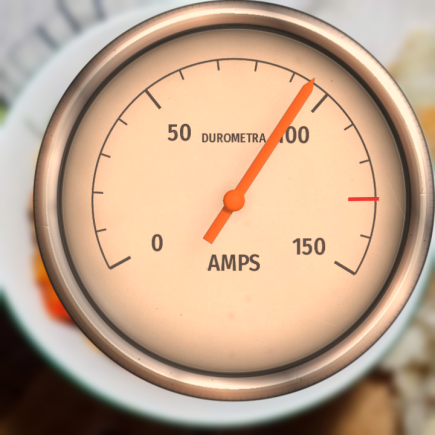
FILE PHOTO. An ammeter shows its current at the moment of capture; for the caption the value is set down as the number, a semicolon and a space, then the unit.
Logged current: 95; A
